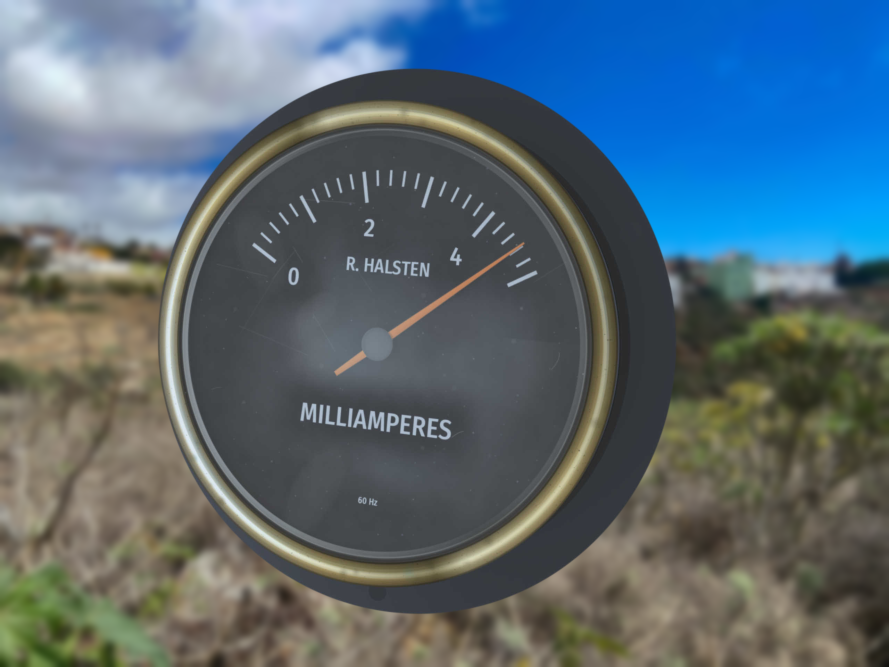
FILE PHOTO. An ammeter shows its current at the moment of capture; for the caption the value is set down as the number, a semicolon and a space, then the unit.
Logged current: 4.6; mA
